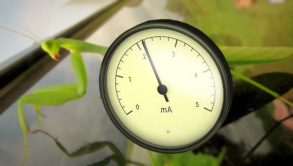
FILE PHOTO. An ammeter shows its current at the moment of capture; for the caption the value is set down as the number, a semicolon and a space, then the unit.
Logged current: 2.2; mA
